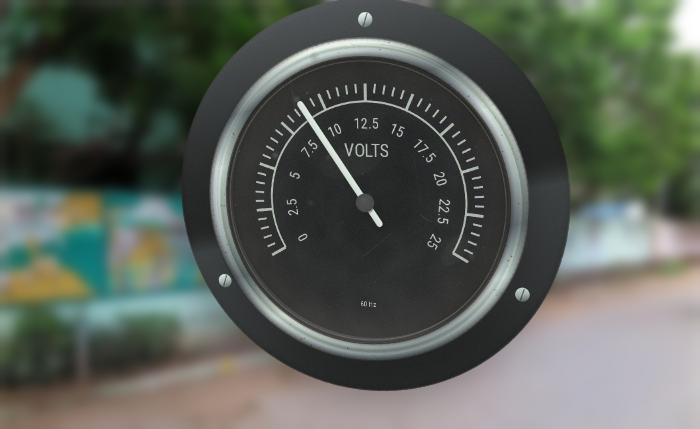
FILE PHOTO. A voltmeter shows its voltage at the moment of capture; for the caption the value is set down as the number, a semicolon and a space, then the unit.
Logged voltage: 9; V
